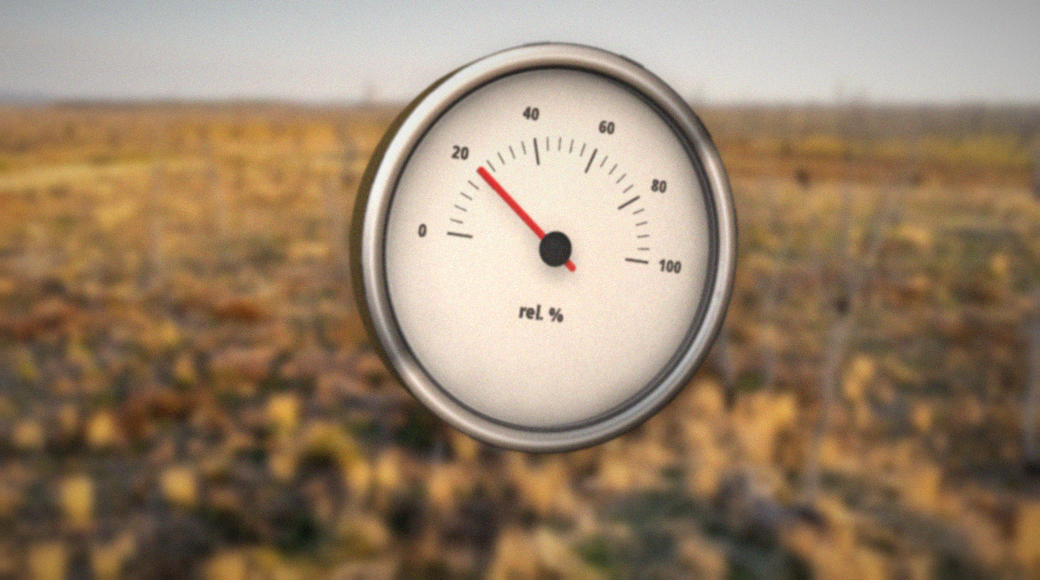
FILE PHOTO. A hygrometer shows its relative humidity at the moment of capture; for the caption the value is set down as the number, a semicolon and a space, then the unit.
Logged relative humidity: 20; %
